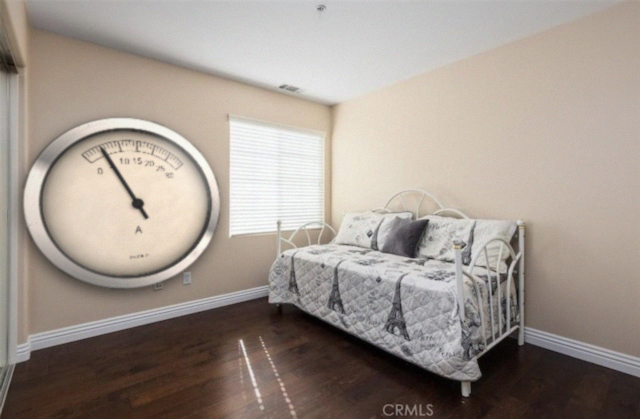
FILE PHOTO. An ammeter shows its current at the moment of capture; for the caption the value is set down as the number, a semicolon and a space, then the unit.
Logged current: 5; A
